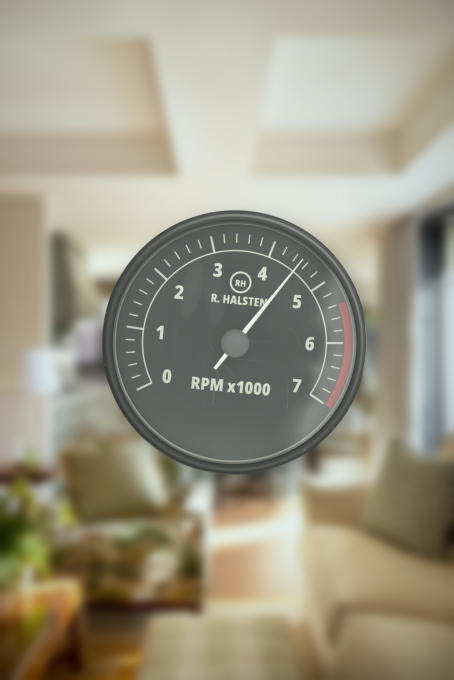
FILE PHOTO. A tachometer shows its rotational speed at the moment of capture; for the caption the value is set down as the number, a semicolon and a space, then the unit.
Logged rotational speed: 4500; rpm
